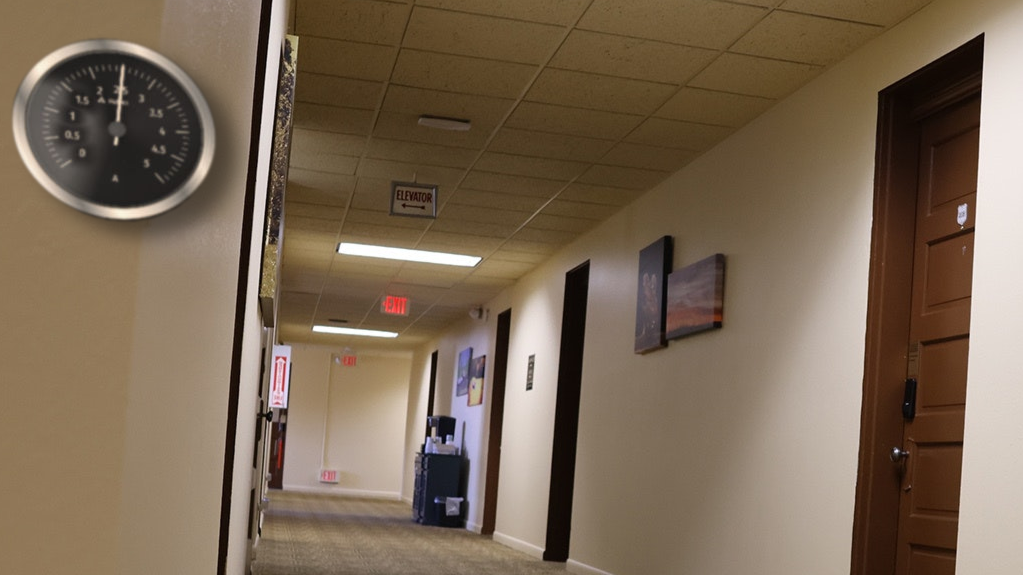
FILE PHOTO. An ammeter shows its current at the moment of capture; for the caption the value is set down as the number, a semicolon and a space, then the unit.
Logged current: 2.5; A
